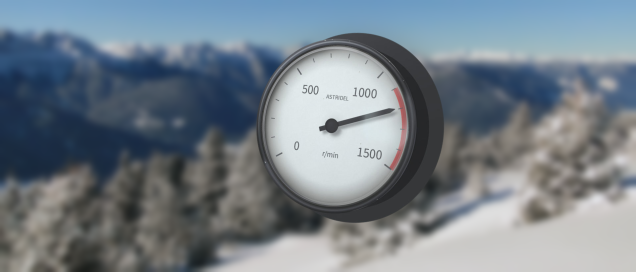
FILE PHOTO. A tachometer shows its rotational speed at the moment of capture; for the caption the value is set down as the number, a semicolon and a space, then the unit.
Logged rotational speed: 1200; rpm
